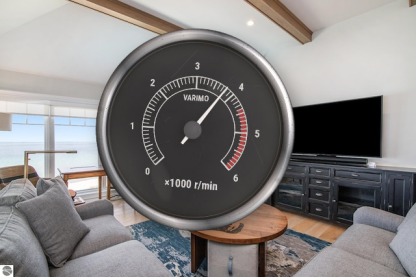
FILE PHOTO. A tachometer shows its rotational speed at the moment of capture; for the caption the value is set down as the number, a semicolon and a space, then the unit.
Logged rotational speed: 3800; rpm
